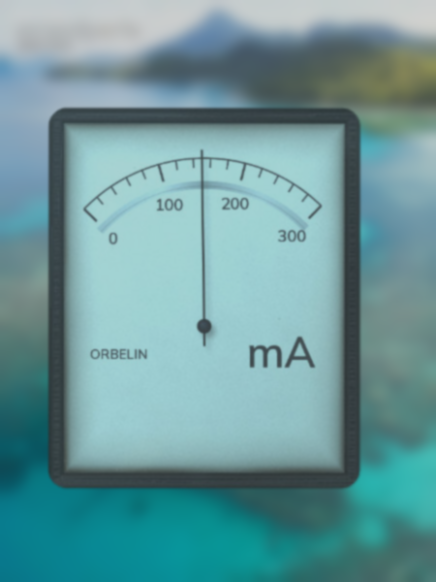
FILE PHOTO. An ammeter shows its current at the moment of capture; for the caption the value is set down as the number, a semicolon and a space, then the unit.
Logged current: 150; mA
